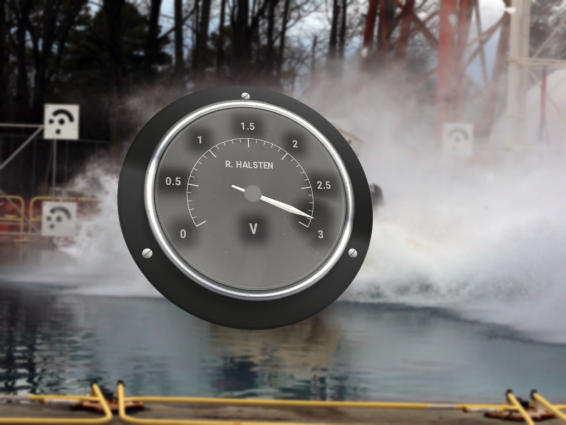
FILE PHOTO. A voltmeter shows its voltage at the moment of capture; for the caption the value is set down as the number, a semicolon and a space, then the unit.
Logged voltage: 2.9; V
